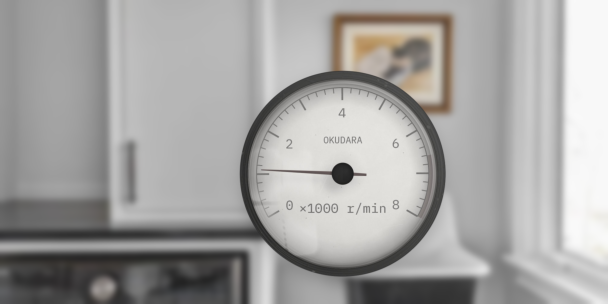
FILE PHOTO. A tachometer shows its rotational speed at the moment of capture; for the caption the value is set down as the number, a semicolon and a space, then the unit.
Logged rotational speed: 1100; rpm
